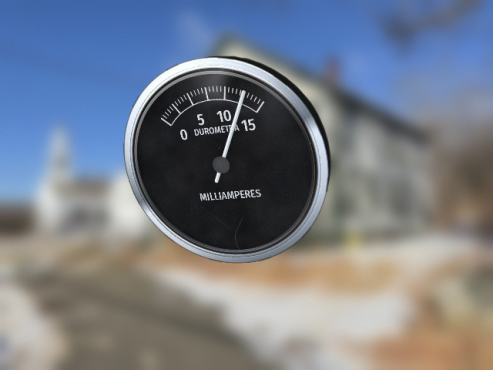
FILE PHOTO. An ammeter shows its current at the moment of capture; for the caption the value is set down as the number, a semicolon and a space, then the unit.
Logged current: 12.5; mA
